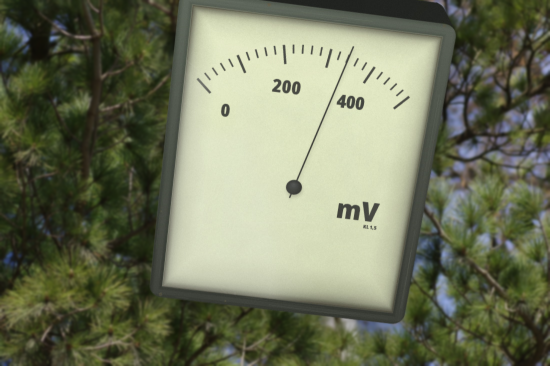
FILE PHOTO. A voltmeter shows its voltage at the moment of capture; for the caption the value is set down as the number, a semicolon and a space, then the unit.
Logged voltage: 340; mV
